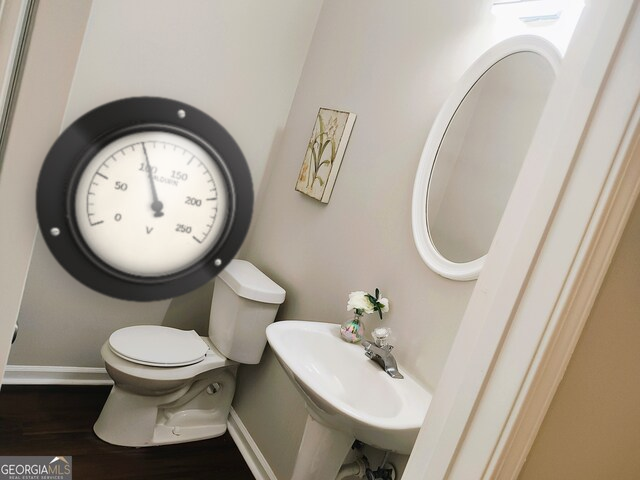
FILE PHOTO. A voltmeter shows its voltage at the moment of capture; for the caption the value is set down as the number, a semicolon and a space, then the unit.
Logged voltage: 100; V
